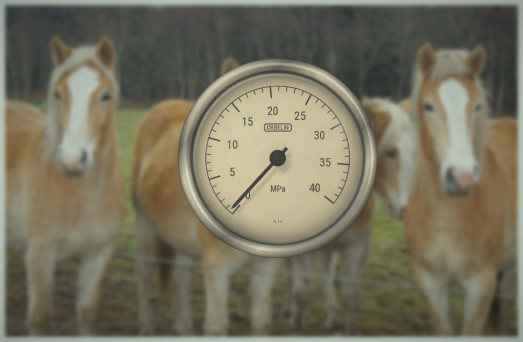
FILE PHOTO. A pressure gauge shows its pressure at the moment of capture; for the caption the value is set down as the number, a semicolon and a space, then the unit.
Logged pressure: 0.5; MPa
